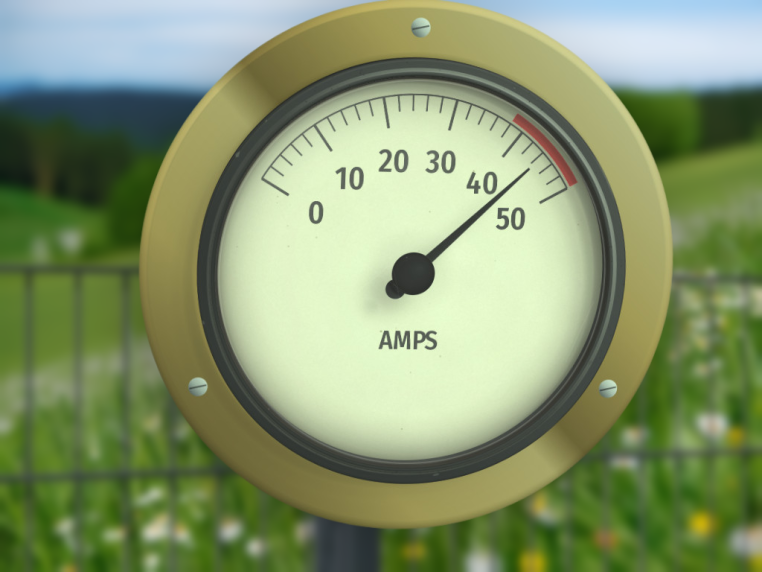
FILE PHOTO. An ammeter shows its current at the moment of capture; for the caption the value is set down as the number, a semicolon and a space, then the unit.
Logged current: 44; A
